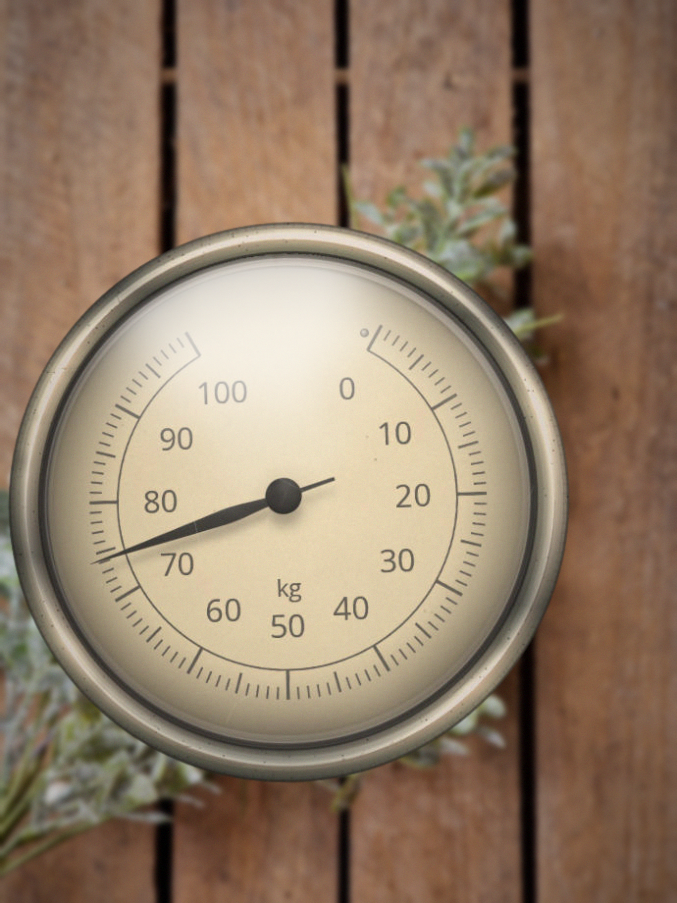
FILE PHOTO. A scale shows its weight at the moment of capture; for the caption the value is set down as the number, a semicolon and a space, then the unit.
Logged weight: 74; kg
